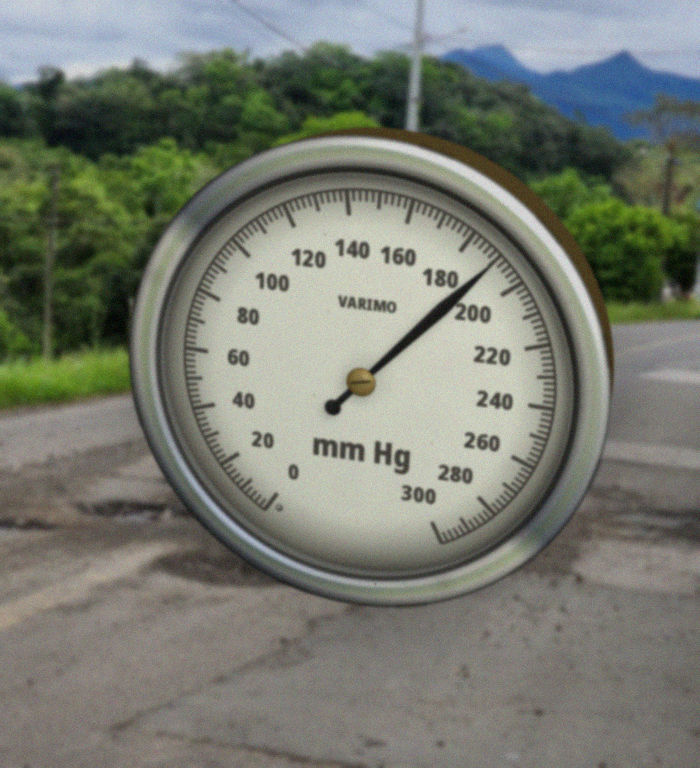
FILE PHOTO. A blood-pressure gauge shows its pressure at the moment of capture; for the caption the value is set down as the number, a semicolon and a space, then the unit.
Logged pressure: 190; mmHg
